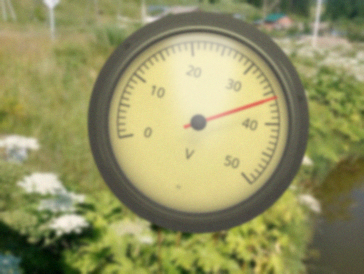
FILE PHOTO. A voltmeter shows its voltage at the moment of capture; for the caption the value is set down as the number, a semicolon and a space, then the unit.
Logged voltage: 36; V
